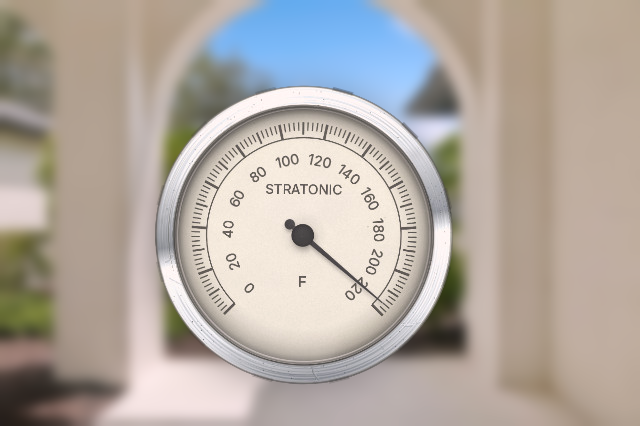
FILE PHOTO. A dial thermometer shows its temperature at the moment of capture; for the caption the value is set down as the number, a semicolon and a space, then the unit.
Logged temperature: 216; °F
